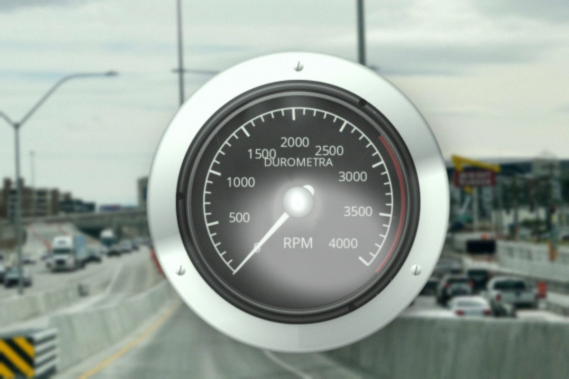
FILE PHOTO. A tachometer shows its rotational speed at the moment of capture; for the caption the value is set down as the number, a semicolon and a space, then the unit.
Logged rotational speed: 0; rpm
